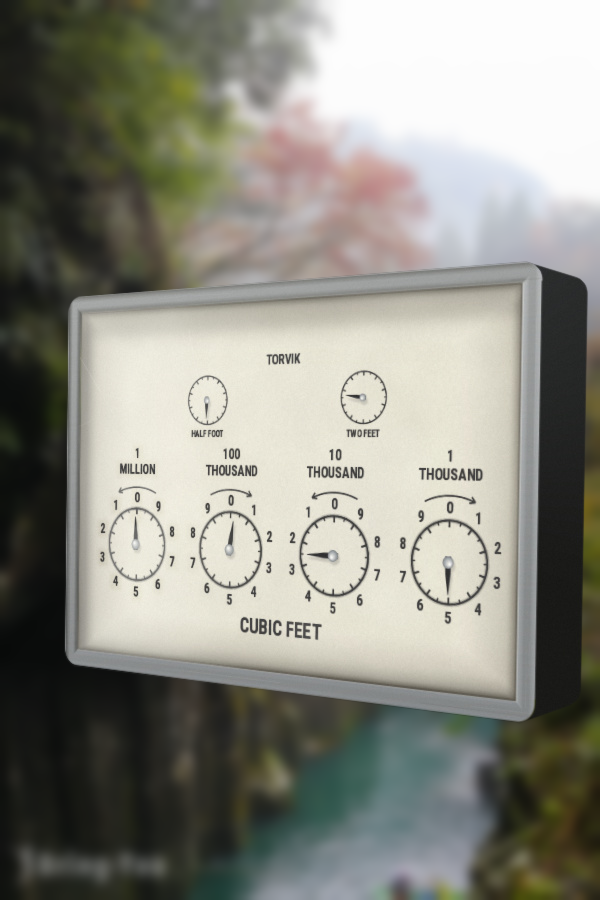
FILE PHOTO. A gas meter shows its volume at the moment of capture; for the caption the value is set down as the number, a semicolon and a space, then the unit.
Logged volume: 2500; ft³
